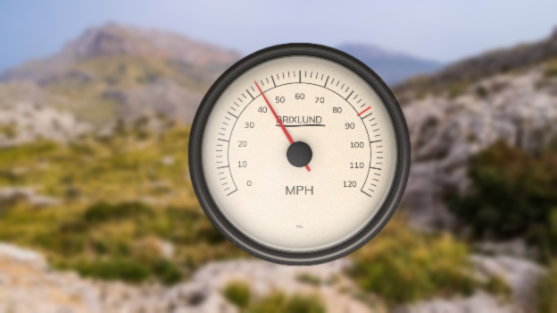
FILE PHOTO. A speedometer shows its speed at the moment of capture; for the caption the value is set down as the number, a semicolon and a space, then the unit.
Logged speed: 44; mph
